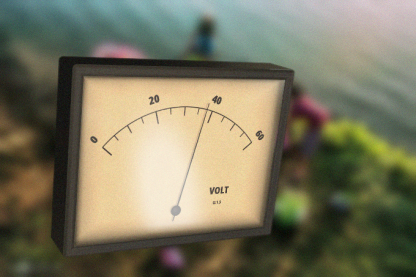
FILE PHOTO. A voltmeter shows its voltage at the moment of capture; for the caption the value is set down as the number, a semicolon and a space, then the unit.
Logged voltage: 37.5; V
